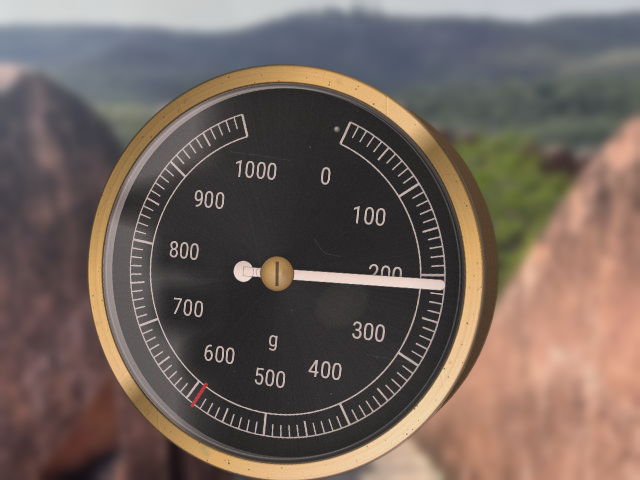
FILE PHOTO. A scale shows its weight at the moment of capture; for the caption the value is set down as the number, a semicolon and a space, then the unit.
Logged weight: 210; g
